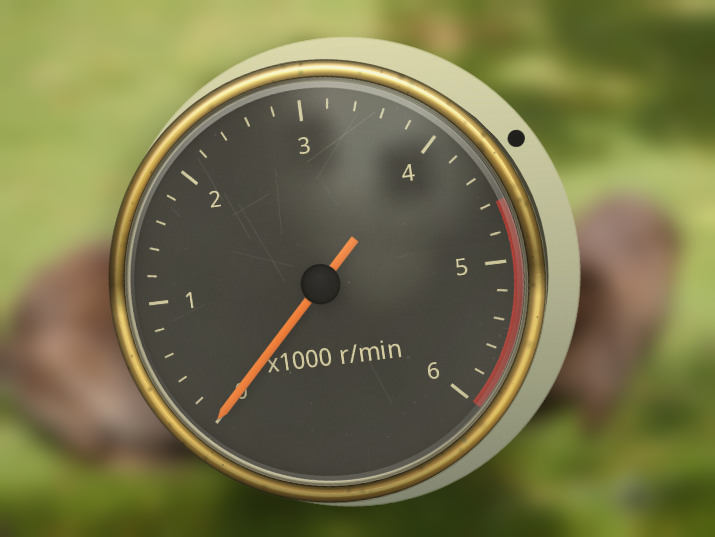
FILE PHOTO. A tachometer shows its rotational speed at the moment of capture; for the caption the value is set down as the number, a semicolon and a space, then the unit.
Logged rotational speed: 0; rpm
